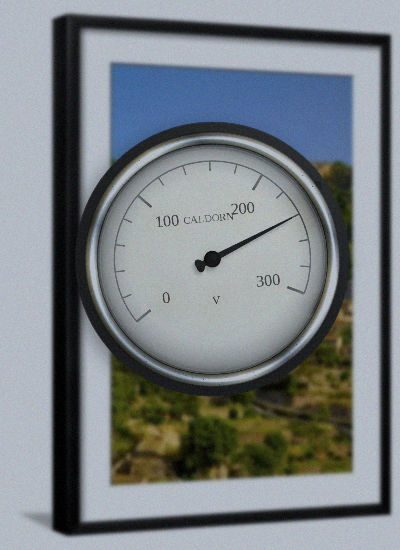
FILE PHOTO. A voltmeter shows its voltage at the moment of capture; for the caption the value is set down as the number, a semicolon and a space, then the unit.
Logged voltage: 240; V
